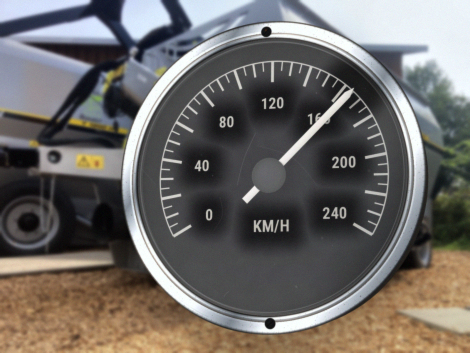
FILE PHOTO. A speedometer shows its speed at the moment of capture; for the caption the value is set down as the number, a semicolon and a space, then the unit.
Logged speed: 165; km/h
